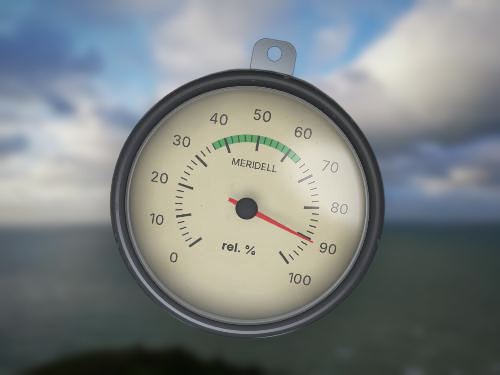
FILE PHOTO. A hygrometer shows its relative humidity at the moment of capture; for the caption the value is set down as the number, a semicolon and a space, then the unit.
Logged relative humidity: 90; %
